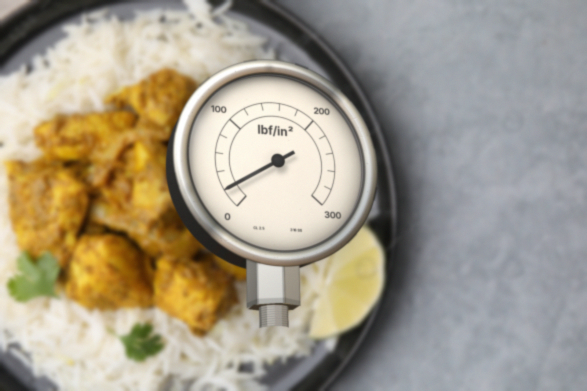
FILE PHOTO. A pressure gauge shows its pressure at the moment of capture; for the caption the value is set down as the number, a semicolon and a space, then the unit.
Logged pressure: 20; psi
